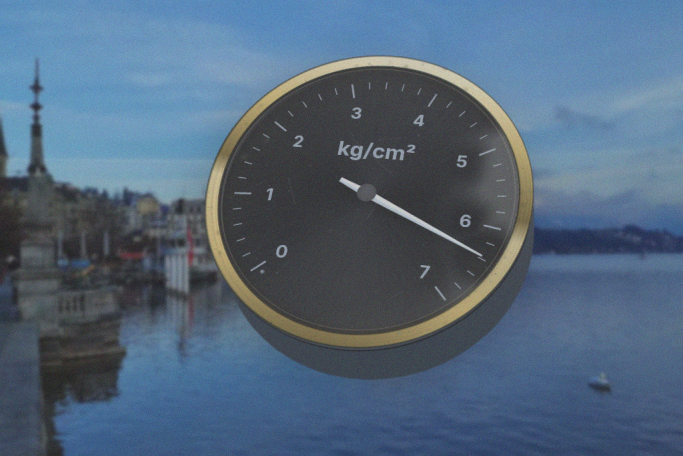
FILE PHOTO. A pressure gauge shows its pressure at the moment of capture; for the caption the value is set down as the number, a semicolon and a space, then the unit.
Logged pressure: 6.4; kg/cm²
